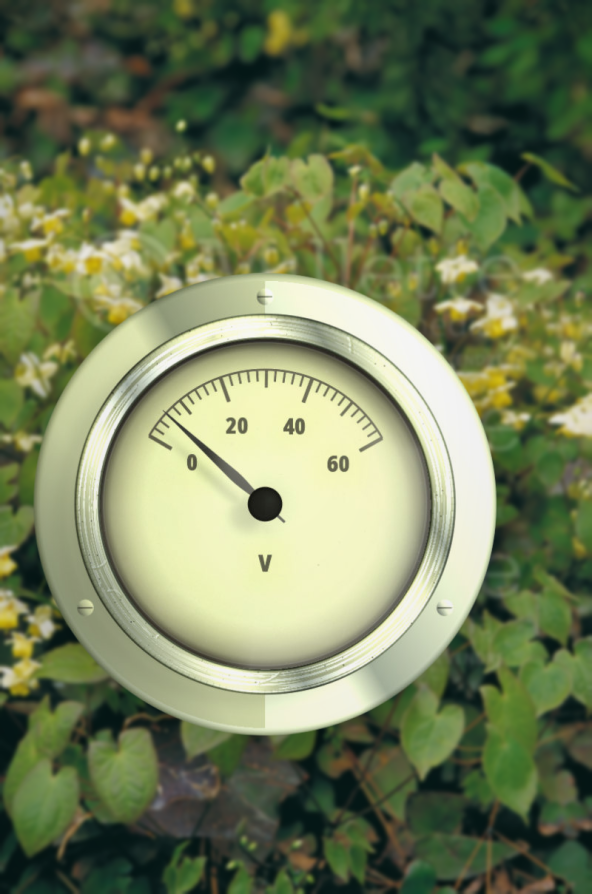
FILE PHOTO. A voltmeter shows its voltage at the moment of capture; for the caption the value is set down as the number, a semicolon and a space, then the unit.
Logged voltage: 6; V
